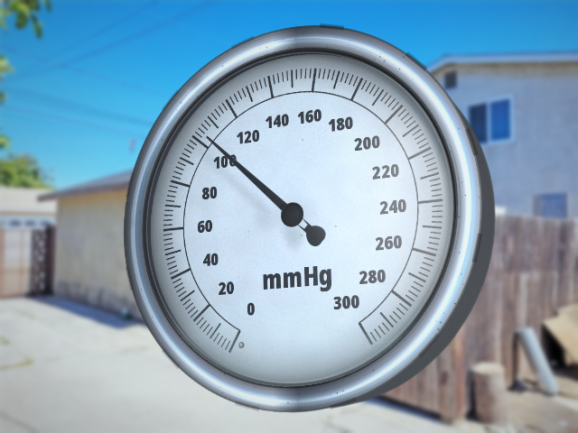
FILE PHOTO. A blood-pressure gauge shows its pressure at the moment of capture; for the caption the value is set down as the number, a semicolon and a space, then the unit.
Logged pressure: 104; mmHg
